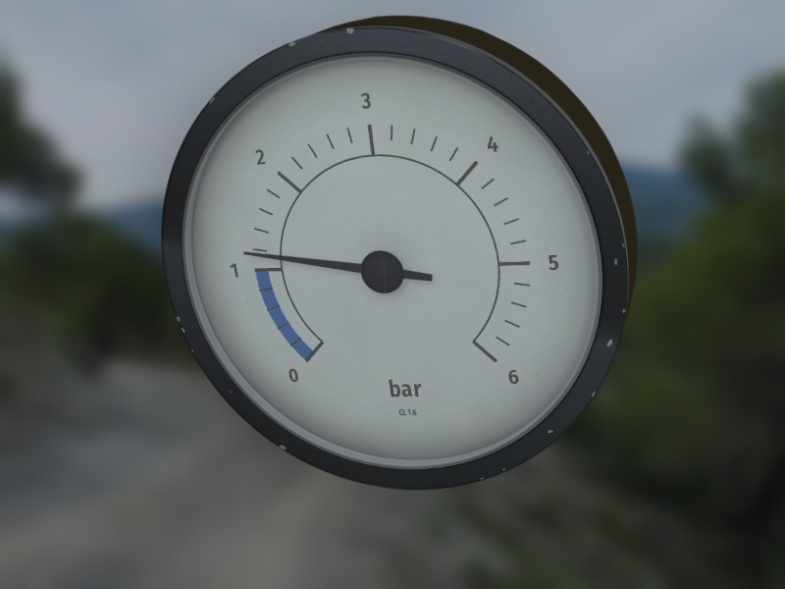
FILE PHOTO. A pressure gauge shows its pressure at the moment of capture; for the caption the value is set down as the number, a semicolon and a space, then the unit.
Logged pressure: 1.2; bar
